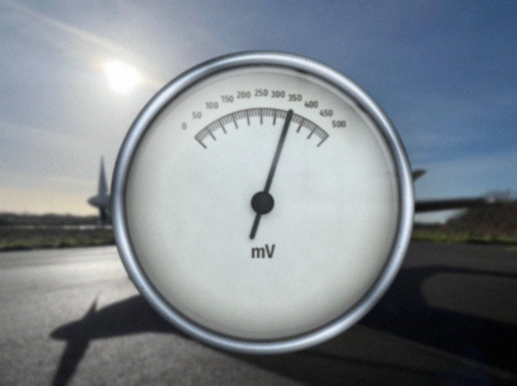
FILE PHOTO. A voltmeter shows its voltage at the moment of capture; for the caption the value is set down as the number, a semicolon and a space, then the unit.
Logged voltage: 350; mV
